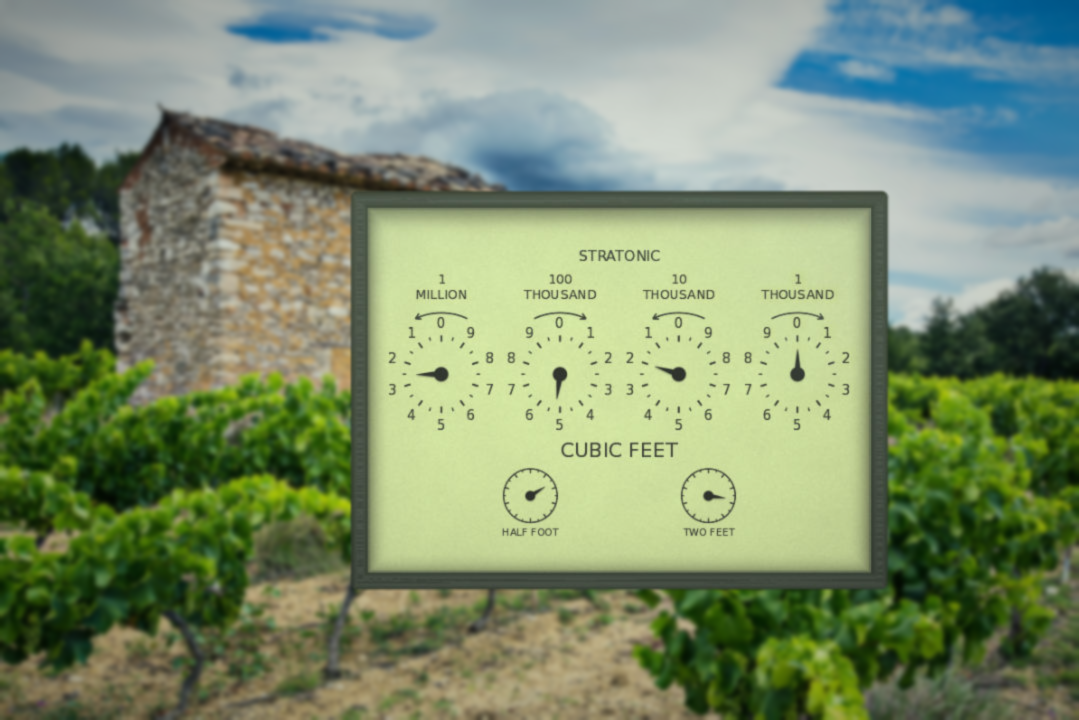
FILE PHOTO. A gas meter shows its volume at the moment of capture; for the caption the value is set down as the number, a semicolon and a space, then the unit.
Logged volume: 252000; ft³
